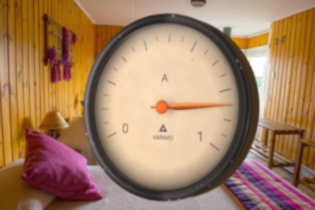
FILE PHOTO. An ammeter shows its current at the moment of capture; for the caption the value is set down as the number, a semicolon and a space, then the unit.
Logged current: 0.85; A
